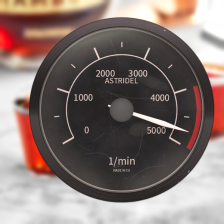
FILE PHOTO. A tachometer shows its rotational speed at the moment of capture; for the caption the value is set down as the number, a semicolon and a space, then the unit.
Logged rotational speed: 4750; rpm
